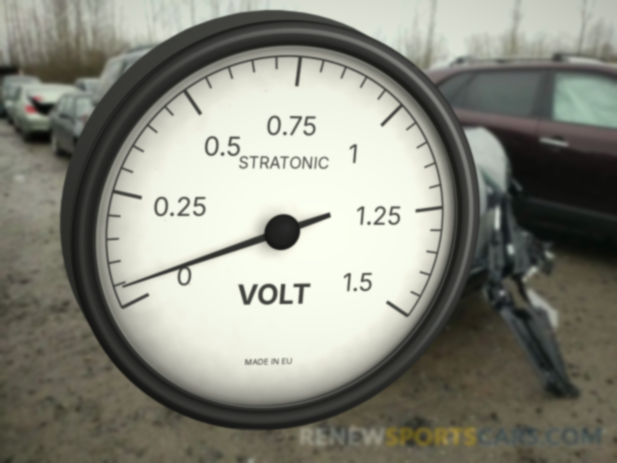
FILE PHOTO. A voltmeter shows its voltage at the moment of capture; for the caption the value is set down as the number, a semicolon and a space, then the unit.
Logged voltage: 0.05; V
